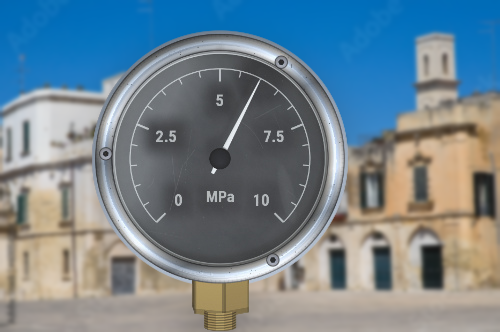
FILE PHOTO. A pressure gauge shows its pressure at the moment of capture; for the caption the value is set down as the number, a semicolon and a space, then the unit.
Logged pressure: 6; MPa
